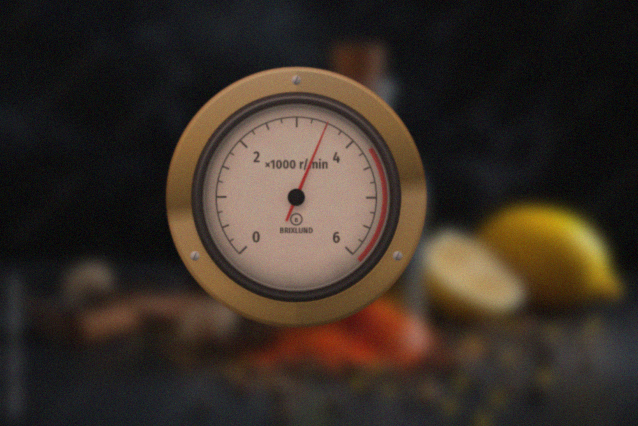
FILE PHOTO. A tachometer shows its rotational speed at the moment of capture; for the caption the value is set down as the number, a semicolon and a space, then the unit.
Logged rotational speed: 3500; rpm
